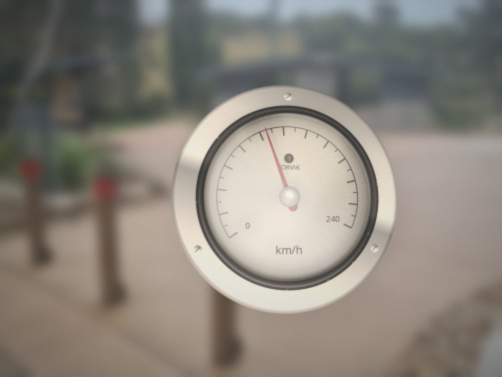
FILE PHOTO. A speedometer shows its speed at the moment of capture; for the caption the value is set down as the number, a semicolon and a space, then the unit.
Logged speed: 105; km/h
